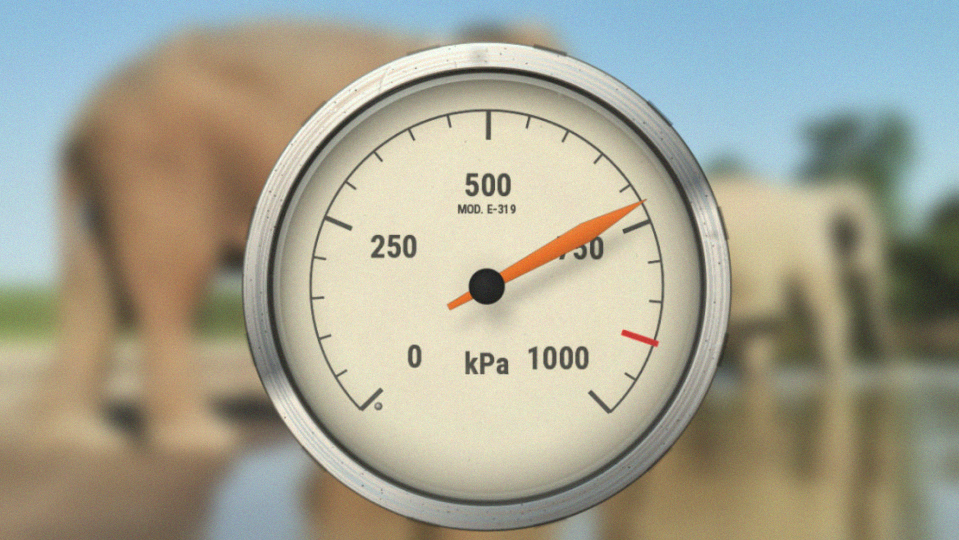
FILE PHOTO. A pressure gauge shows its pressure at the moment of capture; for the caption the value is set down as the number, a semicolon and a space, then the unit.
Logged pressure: 725; kPa
